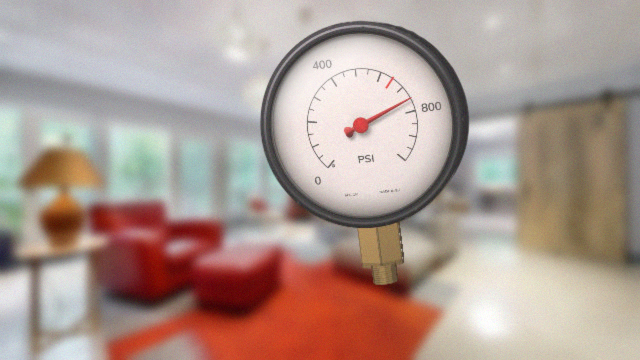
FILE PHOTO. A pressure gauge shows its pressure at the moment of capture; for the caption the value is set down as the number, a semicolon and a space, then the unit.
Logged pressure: 750; psi
